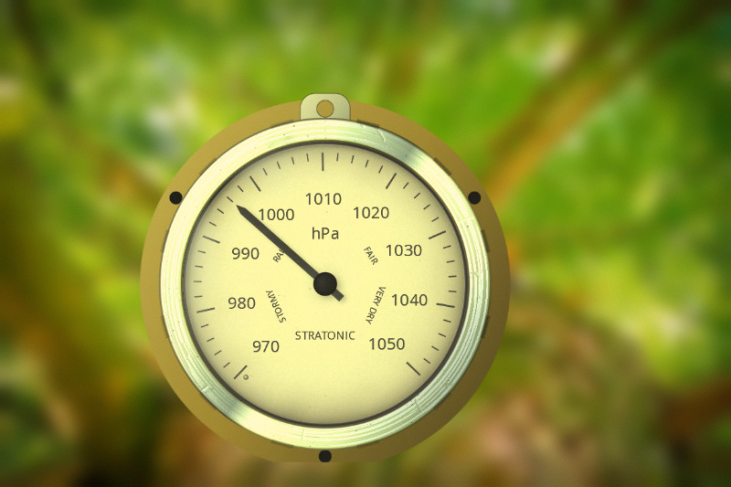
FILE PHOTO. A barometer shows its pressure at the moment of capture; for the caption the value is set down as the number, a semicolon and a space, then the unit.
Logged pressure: 996; hPa
